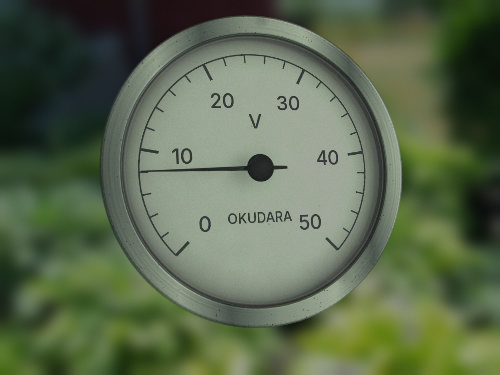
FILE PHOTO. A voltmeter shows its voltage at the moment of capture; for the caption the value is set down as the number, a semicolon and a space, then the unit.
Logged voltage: 8; V
